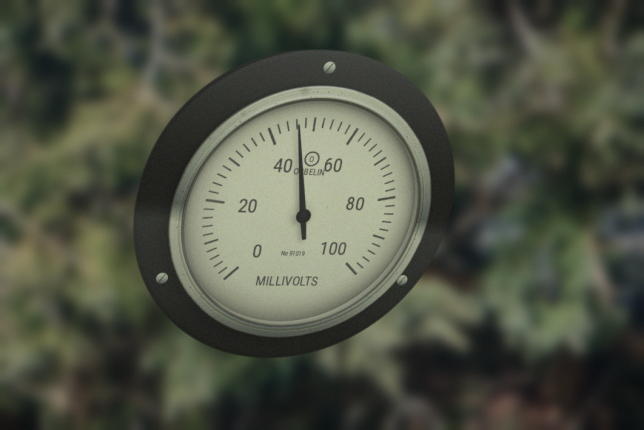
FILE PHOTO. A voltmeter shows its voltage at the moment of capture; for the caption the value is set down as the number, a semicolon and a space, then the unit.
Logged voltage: 46; mV
